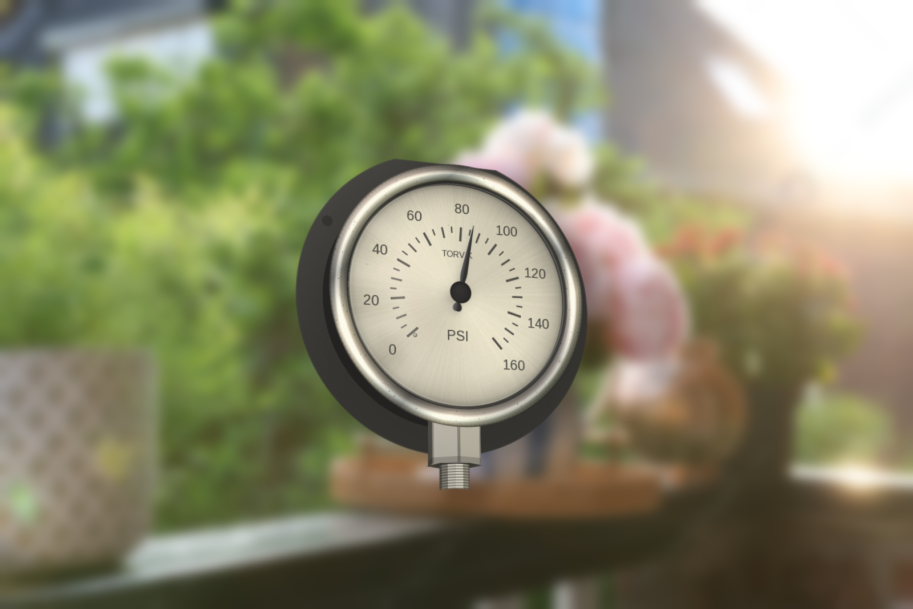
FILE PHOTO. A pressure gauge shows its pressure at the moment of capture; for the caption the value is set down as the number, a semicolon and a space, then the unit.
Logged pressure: 85; psi
